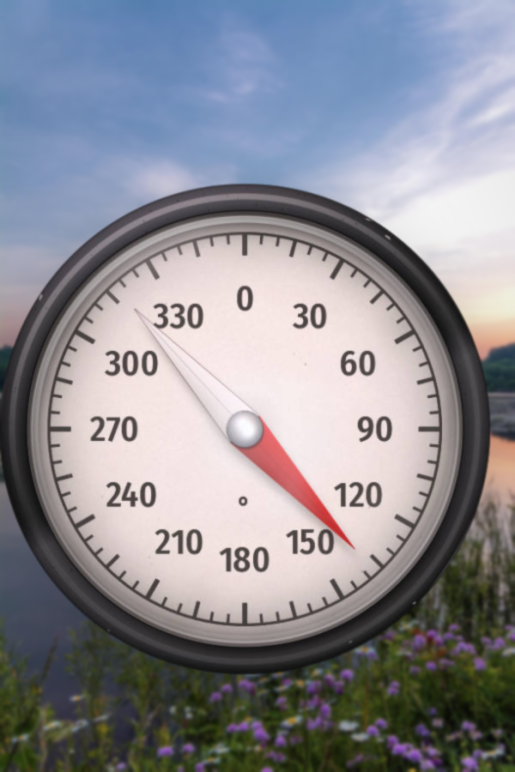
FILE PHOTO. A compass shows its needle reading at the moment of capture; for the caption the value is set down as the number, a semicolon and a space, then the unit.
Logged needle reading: 137.5; °
